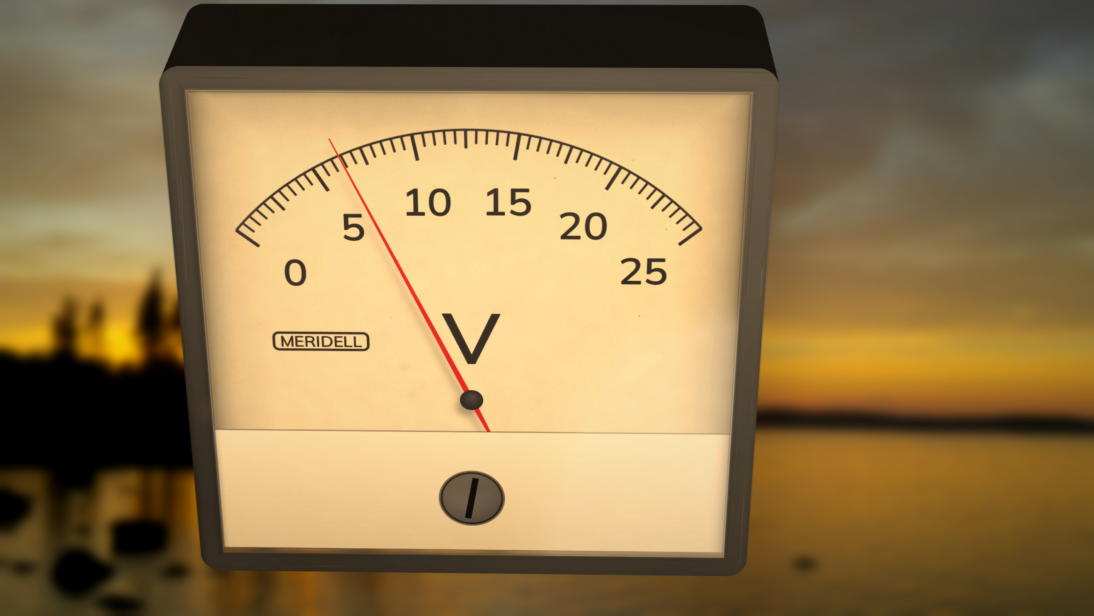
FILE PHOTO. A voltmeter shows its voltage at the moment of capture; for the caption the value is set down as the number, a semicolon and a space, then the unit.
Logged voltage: 6.5; V
